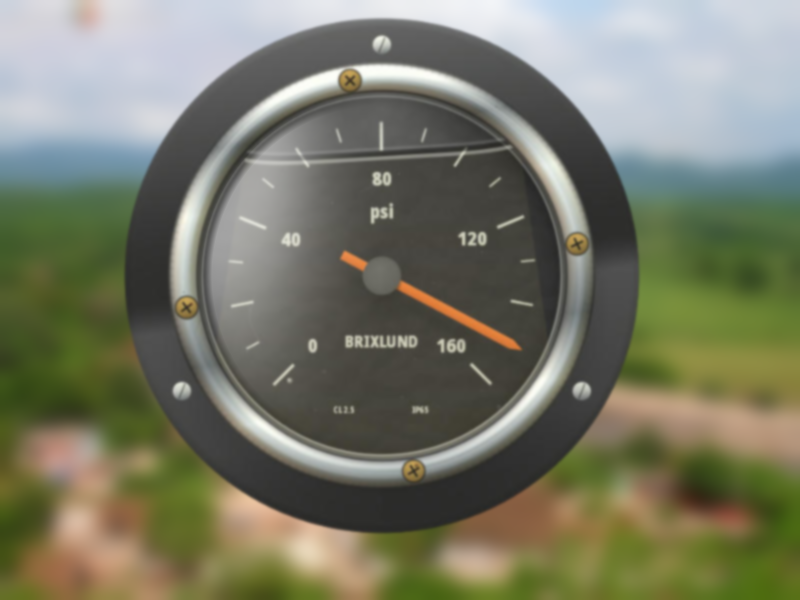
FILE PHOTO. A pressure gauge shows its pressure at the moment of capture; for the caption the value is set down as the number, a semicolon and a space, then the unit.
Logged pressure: 150; psi
